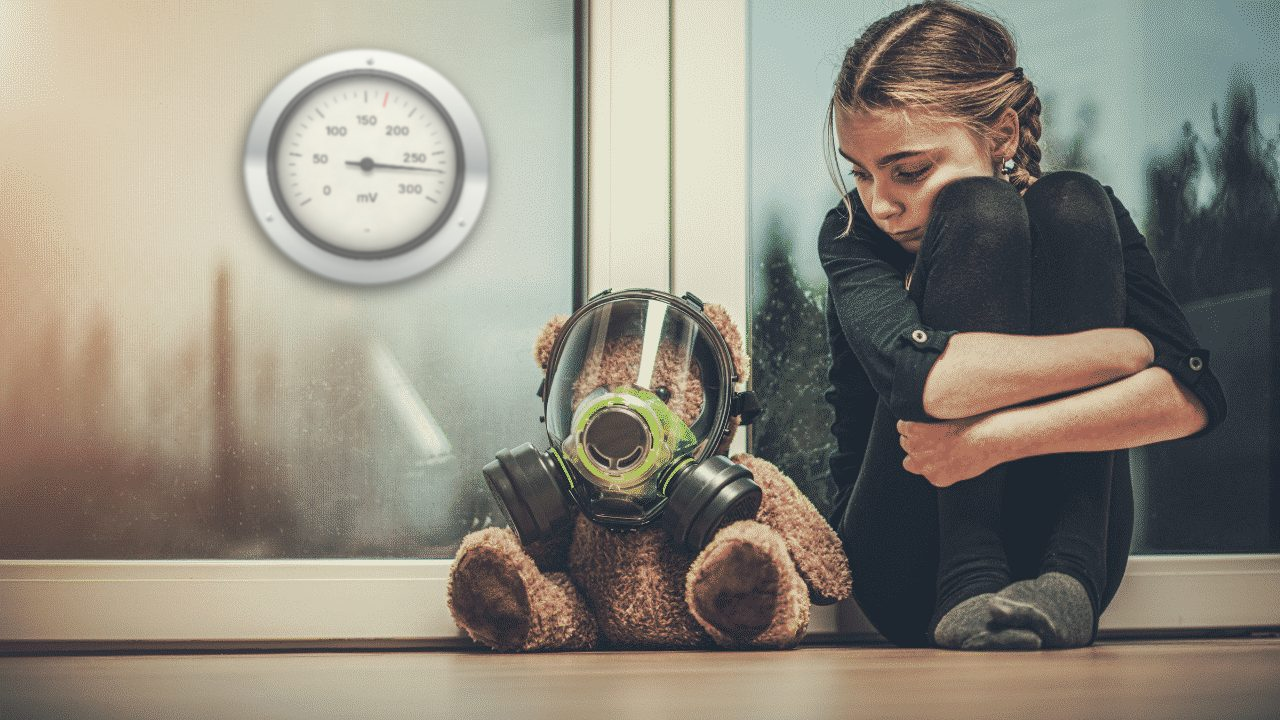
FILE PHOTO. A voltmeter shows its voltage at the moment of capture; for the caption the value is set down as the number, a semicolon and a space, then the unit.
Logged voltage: 270; mV
